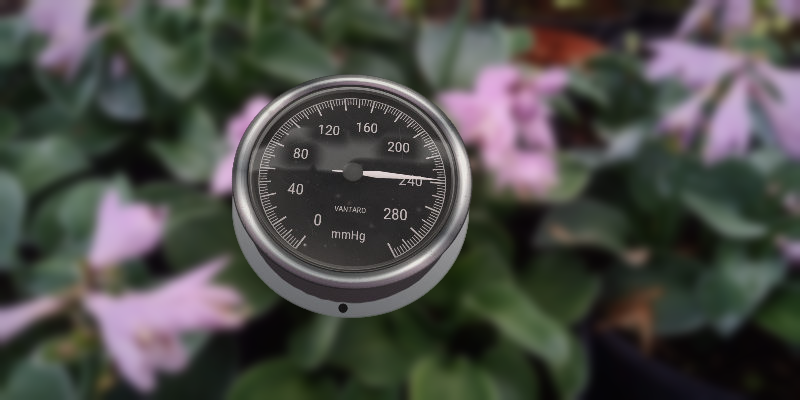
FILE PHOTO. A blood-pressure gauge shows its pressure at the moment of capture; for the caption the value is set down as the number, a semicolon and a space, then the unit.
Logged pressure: 240; mmHg
